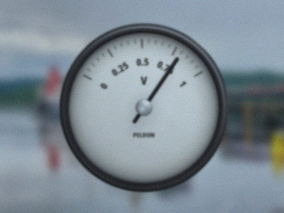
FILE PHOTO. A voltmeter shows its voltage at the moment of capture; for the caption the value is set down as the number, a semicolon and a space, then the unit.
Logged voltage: 0.8; V
